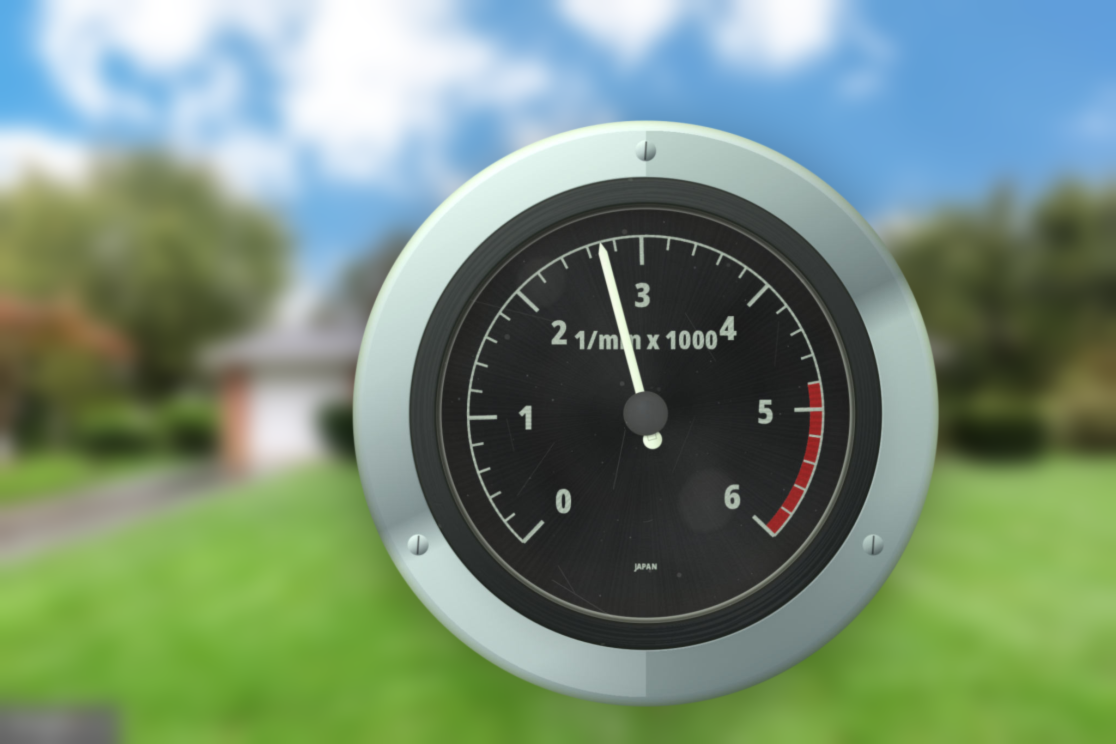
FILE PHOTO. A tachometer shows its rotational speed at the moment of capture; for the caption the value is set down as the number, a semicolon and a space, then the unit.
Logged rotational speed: 2700; rpm
